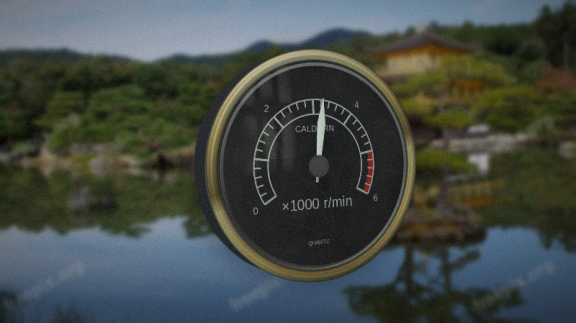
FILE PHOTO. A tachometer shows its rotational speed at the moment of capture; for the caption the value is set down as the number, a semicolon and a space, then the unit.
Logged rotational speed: 3200; rpm
